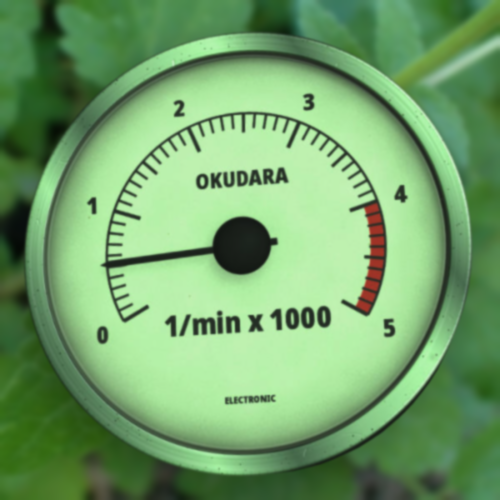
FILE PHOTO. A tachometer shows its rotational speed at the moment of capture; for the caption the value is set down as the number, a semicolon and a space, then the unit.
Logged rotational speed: 500; rpm
